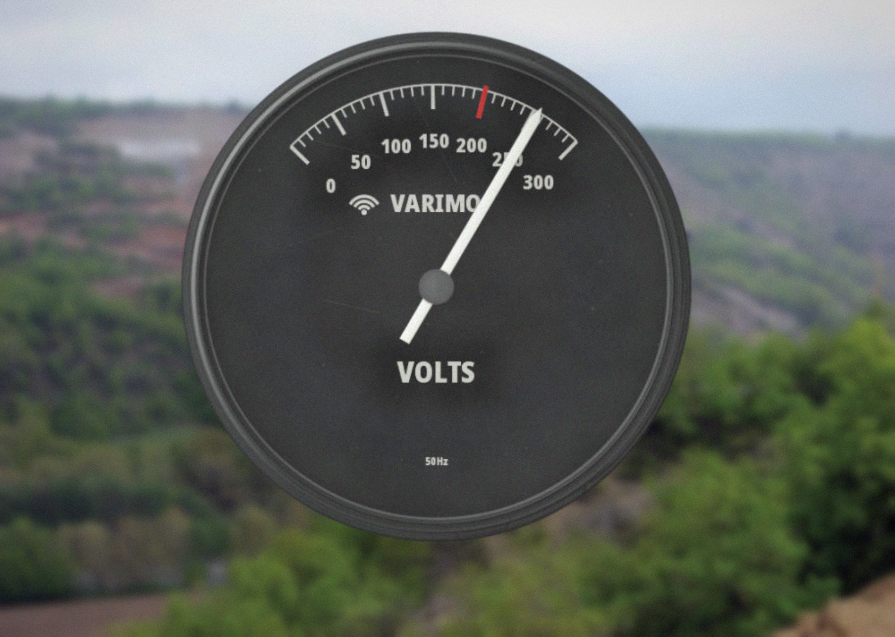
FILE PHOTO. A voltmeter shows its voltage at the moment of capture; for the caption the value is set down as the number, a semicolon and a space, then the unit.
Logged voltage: 255; V
